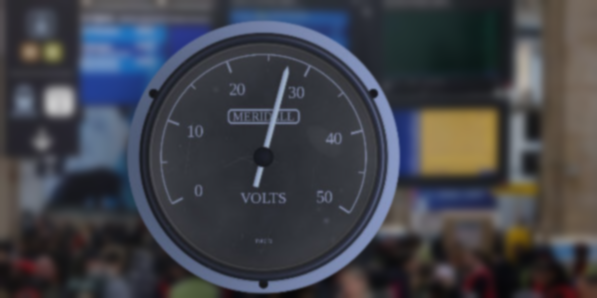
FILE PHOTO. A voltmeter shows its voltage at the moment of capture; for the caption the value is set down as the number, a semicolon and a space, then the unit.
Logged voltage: 27.5; V
